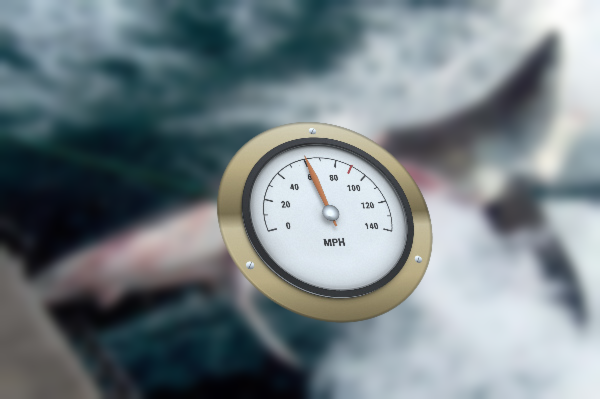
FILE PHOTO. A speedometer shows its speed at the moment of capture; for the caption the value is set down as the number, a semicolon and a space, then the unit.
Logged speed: 60; mph
